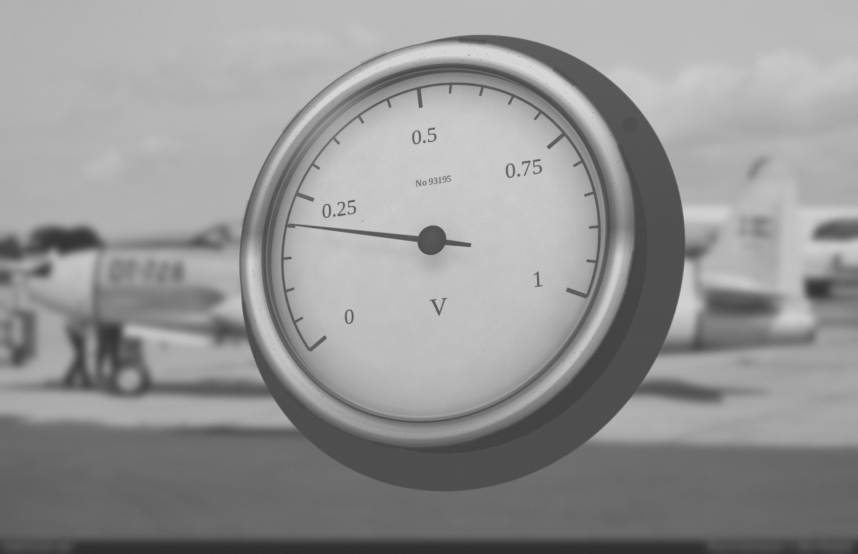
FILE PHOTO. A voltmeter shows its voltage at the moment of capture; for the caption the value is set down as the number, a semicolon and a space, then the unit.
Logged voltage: 0.2; V
